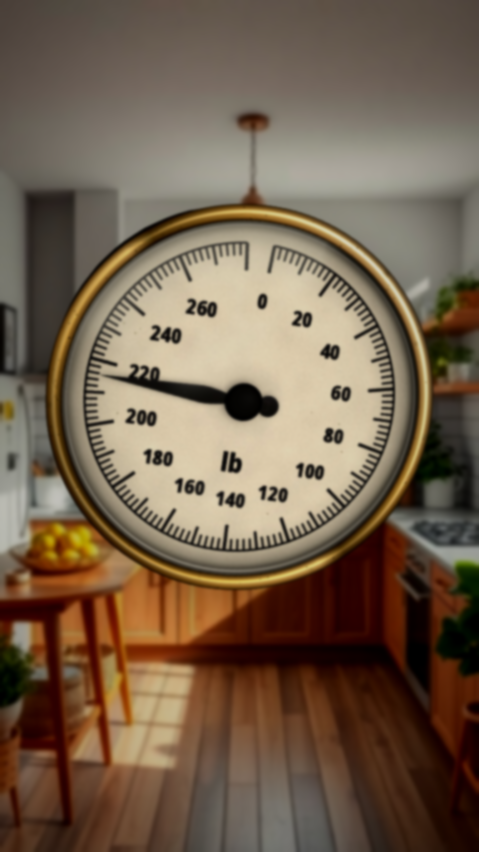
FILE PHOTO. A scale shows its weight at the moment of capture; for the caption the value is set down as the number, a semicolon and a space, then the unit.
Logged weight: 216; lb
